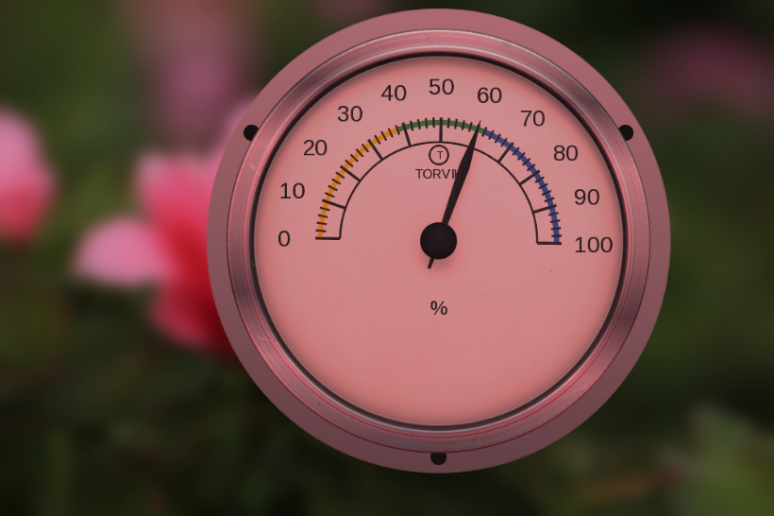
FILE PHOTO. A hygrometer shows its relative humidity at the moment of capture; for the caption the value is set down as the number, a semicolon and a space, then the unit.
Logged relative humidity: 60; %
